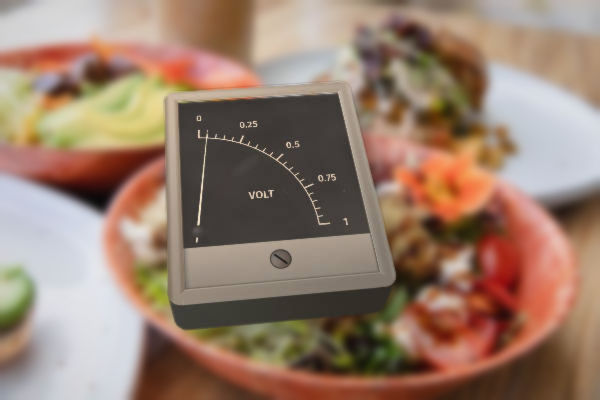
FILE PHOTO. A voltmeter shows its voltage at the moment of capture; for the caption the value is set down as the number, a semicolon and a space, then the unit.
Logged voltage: 0.05; V
